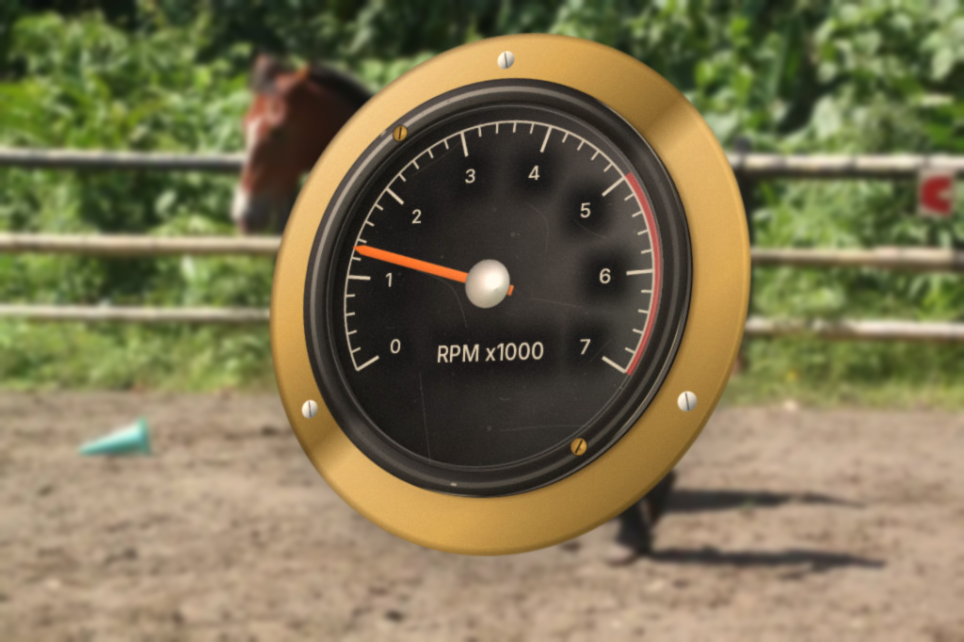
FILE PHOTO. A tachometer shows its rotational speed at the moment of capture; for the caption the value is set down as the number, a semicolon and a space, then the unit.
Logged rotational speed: 1300; rpm
